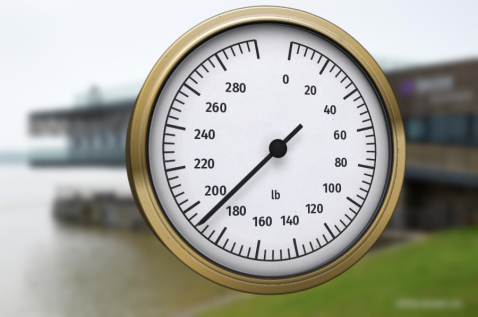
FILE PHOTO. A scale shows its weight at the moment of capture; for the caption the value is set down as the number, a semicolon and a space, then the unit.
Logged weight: 192; lb
